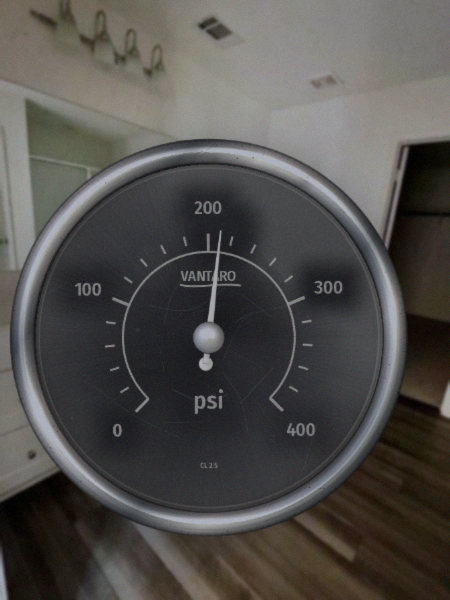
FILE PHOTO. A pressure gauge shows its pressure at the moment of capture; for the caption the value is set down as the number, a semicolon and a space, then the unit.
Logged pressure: 210; psi
